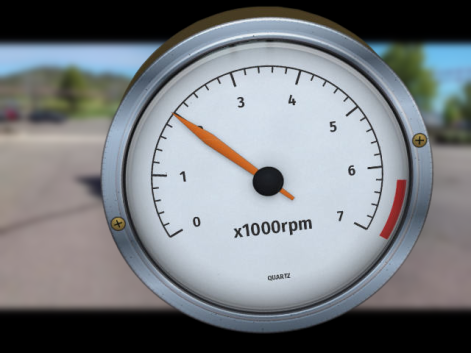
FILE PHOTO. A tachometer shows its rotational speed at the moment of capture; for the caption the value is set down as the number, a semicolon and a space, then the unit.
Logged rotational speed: 2000; rpm
